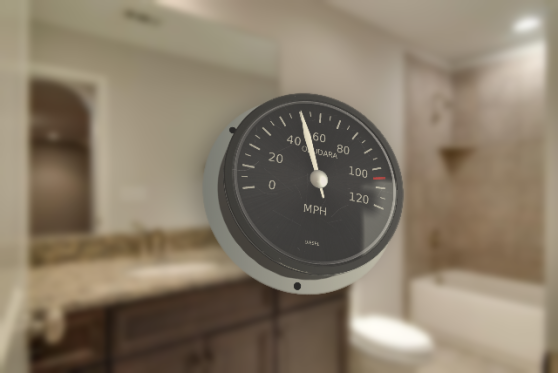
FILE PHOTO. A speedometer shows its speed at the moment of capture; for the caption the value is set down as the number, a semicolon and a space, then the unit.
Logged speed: 50; mph
